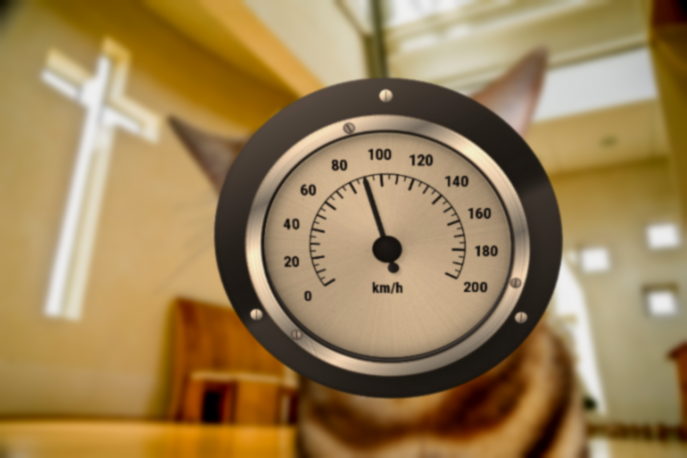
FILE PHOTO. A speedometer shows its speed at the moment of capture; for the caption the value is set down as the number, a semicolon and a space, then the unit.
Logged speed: 90; km/h
